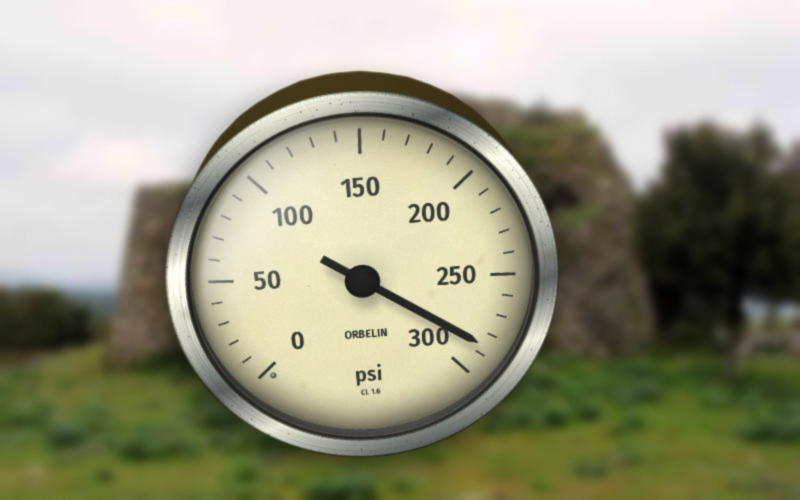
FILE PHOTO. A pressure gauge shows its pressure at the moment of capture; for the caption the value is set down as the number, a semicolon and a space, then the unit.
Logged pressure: 285; psi
